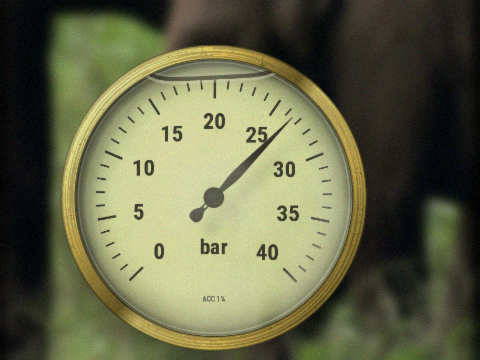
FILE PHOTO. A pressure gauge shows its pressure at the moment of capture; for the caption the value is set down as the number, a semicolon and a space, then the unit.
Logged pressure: 26.5; bar
